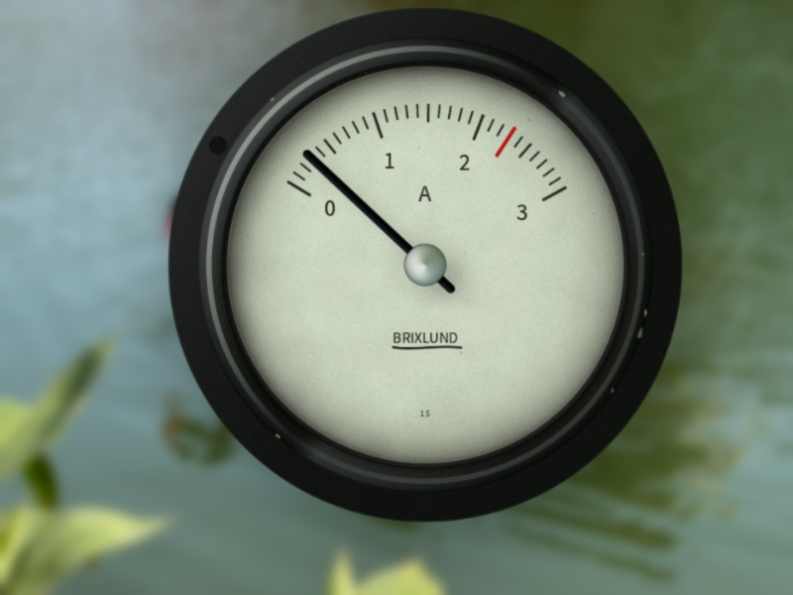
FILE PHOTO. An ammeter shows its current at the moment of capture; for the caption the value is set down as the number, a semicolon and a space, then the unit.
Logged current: 0.3; A
